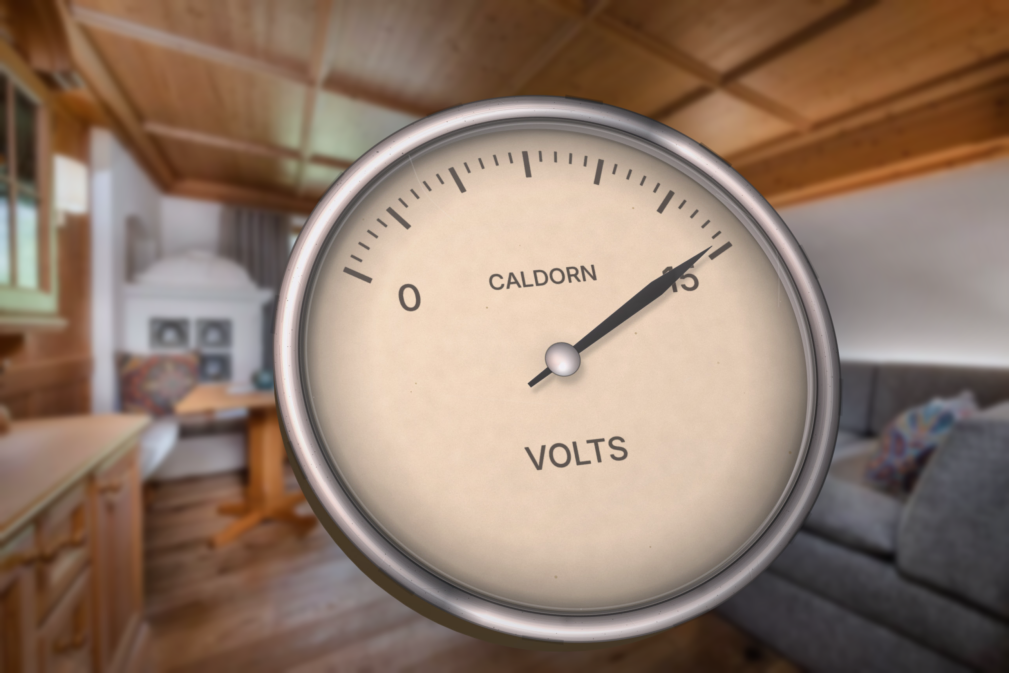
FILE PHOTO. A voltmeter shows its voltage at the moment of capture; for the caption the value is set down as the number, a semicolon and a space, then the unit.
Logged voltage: 14.75; V
